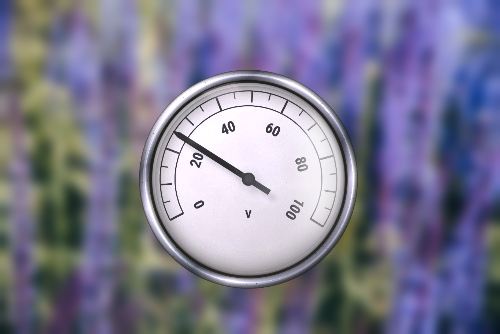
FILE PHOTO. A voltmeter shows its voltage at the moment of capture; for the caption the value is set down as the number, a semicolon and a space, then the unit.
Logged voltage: 25; V
